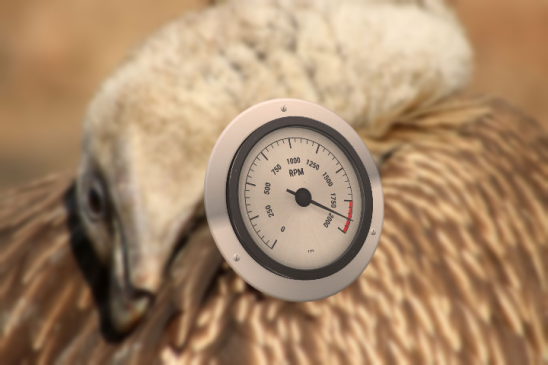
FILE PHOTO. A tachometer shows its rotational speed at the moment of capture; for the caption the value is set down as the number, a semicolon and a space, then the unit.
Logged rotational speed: 1900; rpm
